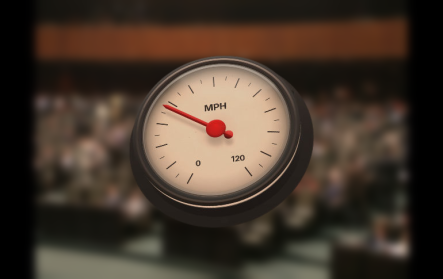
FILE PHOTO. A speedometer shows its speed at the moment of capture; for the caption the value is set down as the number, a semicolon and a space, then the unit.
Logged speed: 37.5; mph
